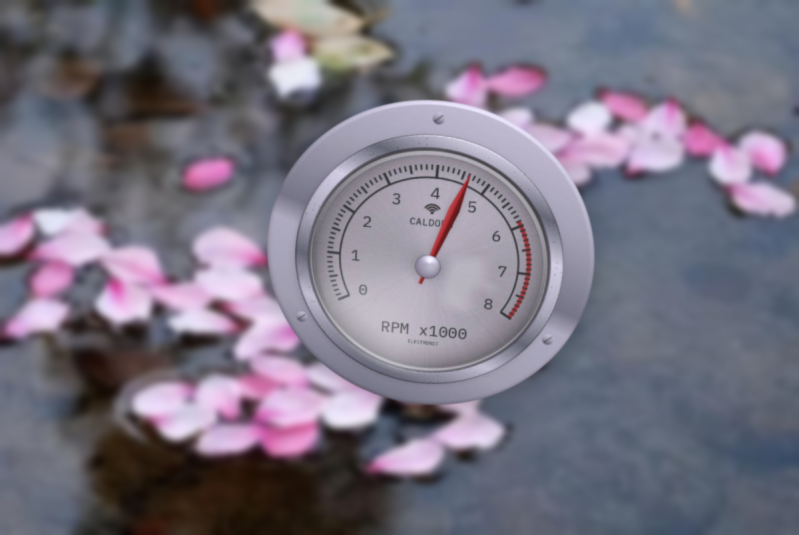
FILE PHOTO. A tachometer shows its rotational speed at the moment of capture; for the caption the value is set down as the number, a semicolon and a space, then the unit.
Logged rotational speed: 4600; rpm
